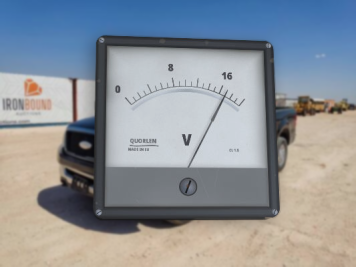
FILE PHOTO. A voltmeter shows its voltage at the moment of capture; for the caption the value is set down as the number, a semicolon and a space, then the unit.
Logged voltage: 17; V
